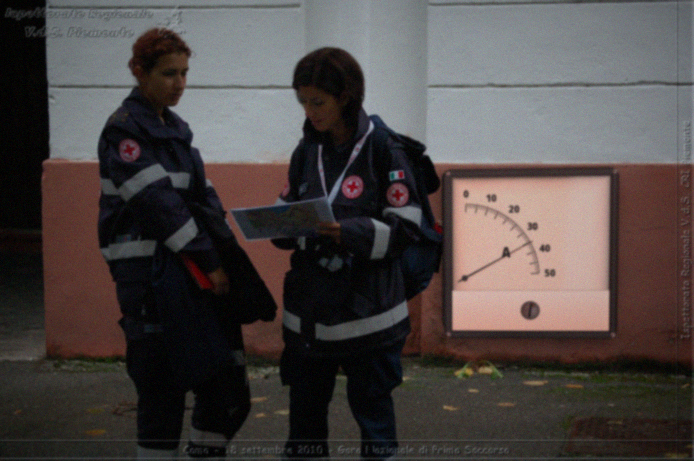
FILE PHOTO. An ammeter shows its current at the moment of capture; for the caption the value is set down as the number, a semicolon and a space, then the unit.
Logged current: 35; A
